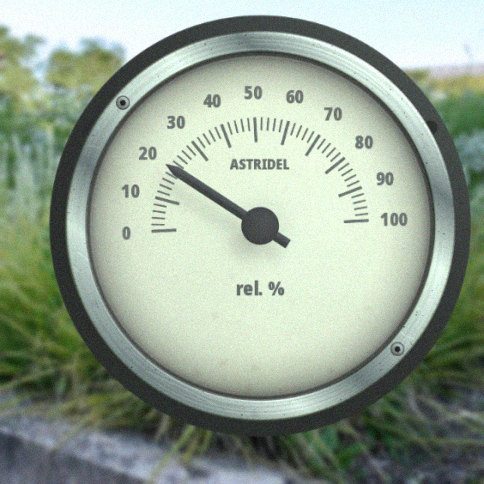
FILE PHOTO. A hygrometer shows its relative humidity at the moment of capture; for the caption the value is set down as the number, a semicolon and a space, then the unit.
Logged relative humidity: 20; %
